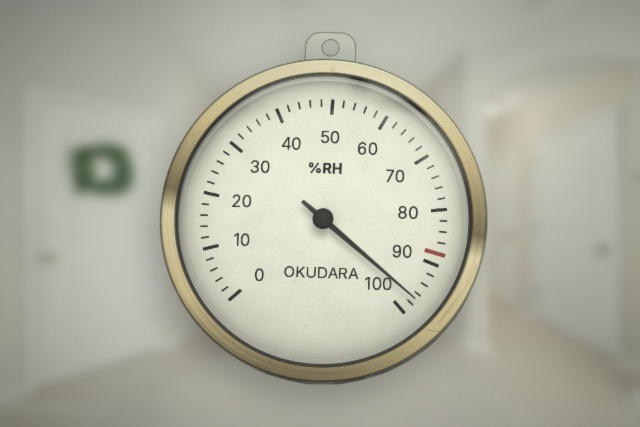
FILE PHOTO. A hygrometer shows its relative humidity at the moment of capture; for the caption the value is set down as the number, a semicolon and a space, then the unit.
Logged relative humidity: 97; %
